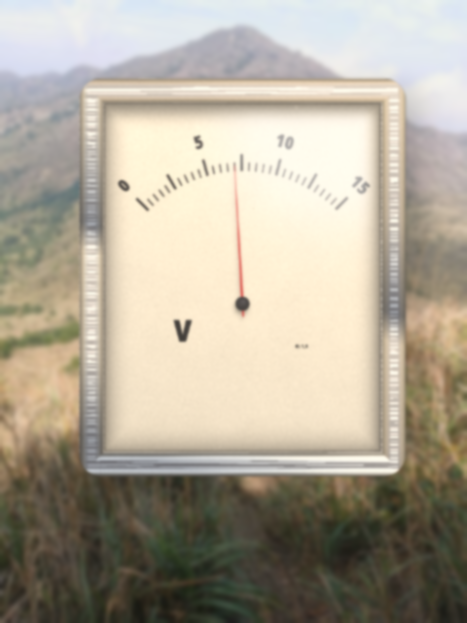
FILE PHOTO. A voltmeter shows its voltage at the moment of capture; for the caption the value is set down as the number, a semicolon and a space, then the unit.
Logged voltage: 7; V
